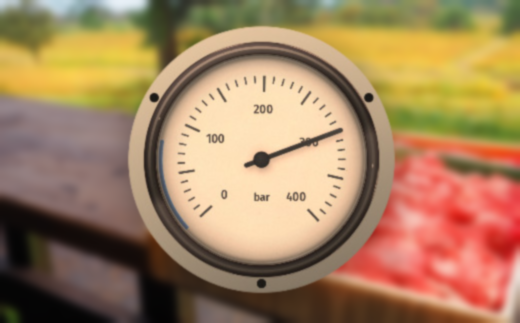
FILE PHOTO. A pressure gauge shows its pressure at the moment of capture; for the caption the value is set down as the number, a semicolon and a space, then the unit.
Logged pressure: 300; bar
